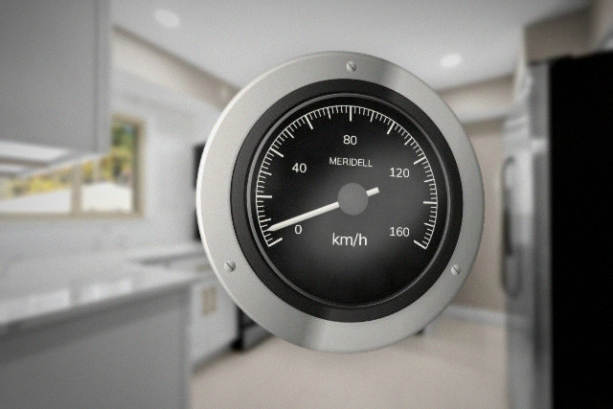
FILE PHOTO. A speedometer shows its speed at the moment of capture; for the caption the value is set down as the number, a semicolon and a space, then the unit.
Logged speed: 6; km/h
